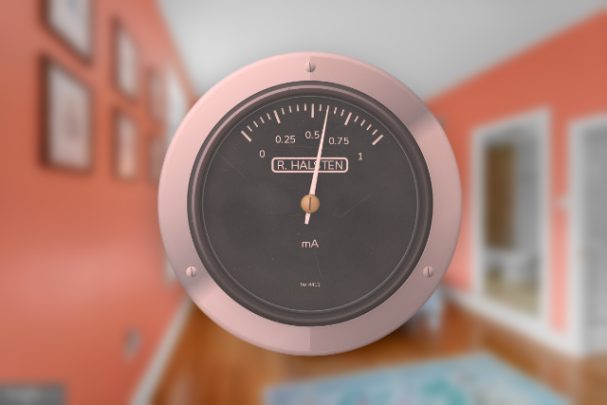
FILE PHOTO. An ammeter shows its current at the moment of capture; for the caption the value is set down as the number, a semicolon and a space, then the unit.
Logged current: 0.6; mA
